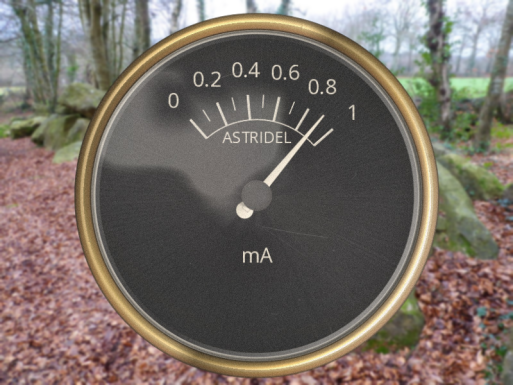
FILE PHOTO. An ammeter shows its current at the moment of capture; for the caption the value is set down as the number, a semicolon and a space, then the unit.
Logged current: 0.9; mA
